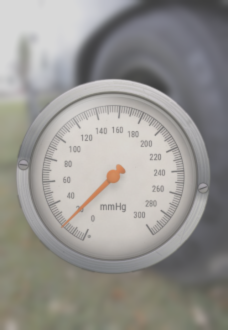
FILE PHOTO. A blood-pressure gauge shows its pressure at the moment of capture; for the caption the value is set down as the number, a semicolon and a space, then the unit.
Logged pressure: 20; mmHg
